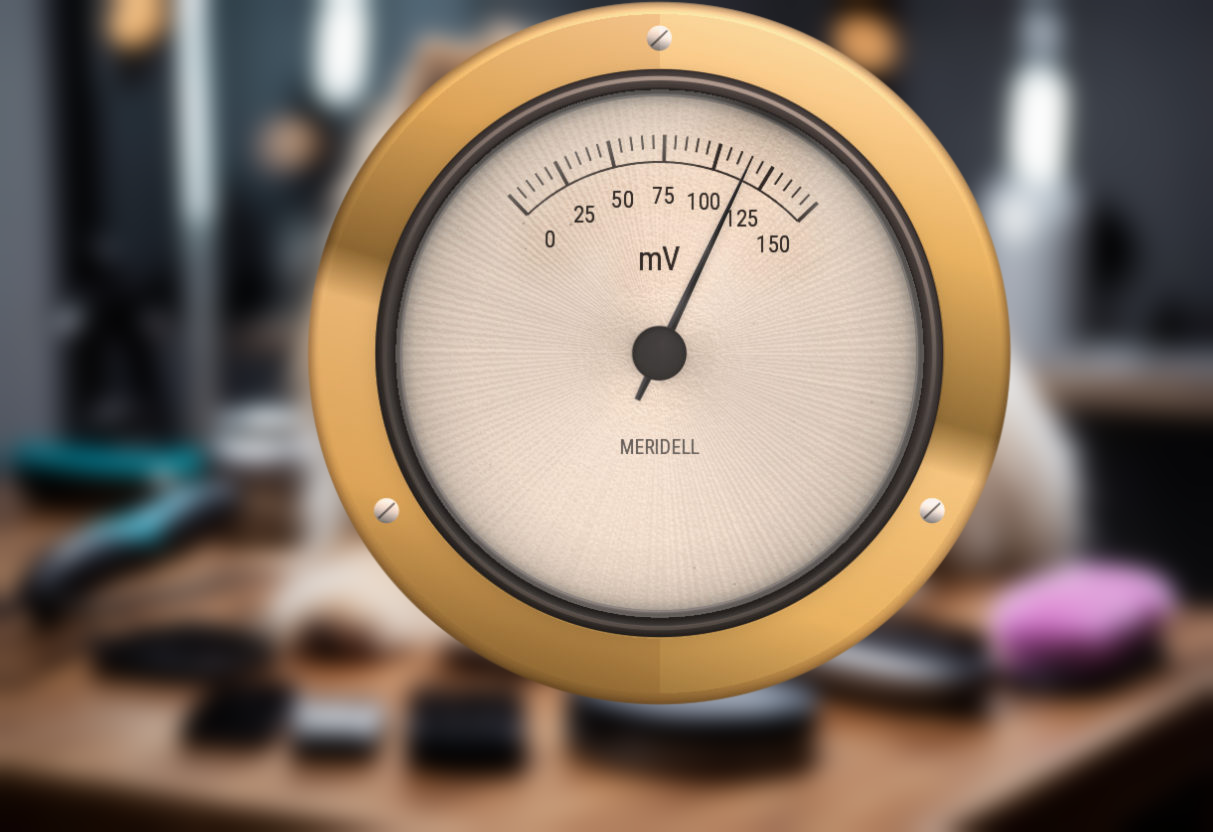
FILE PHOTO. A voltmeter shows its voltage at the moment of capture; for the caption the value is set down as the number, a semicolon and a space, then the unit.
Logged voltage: 115; mV
